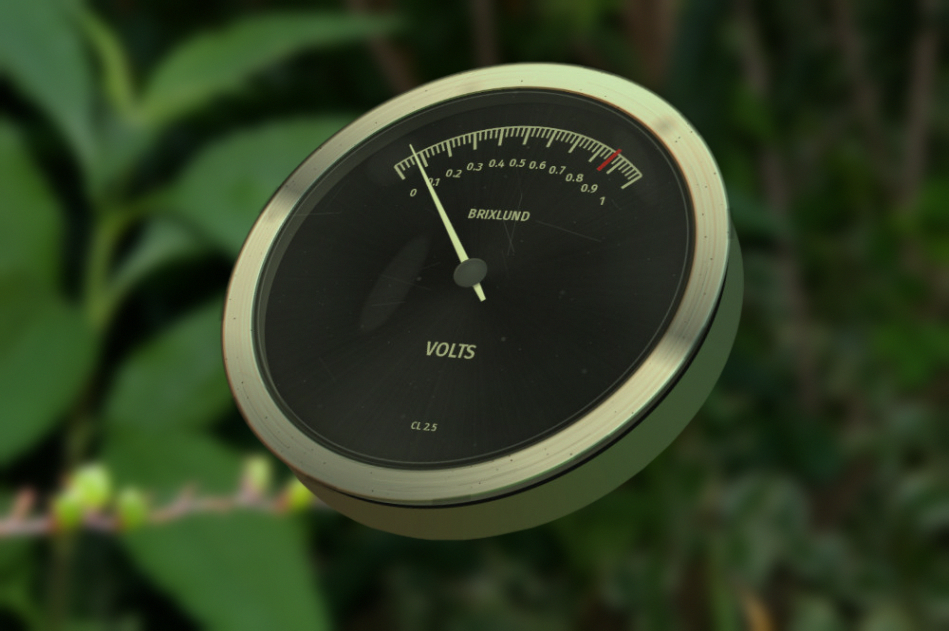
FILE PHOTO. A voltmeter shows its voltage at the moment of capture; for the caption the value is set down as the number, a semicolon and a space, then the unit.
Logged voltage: 0.08; V
